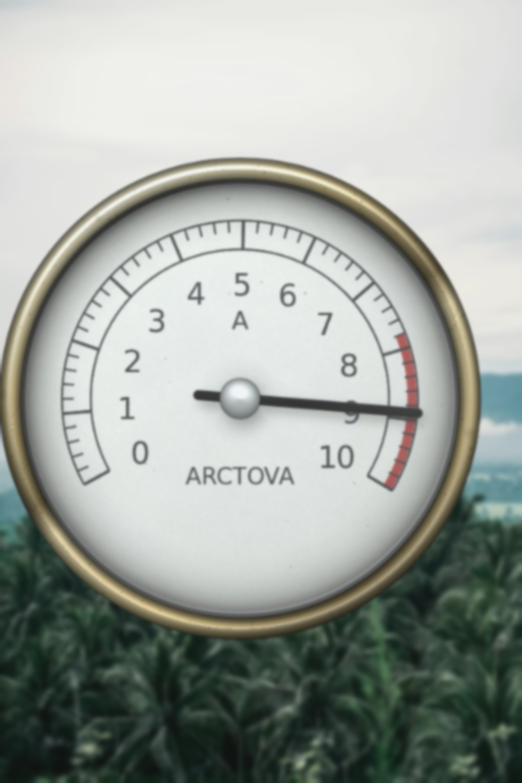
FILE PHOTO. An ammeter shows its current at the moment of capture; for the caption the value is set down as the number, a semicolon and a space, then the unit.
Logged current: 8.9; A
